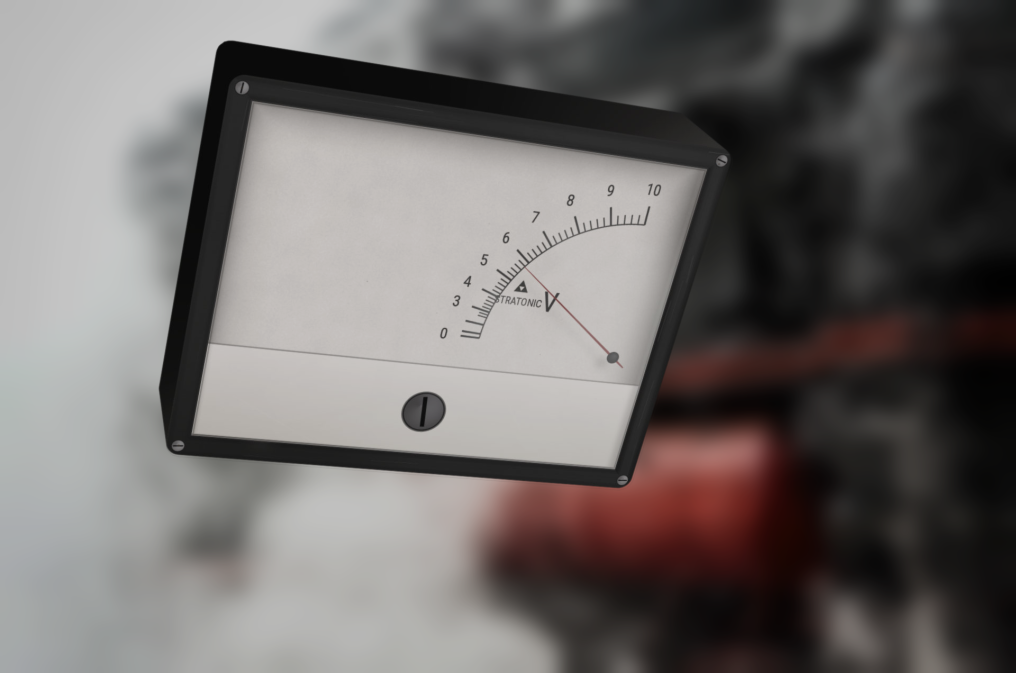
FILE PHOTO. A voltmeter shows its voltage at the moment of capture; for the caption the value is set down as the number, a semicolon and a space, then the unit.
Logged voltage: 5.8; V
